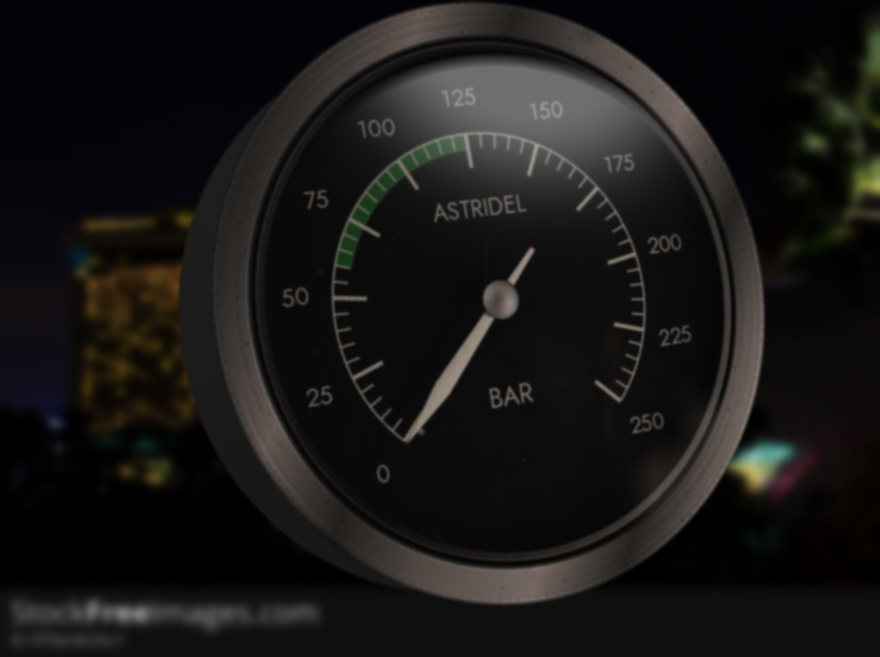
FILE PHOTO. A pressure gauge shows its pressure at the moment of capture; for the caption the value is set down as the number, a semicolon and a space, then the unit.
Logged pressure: 0; bar
